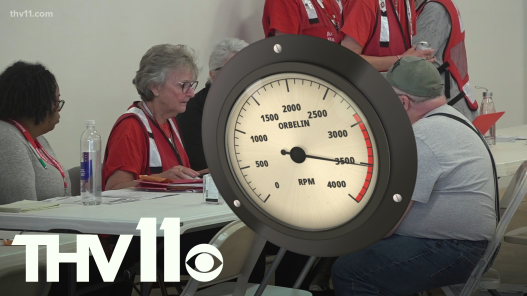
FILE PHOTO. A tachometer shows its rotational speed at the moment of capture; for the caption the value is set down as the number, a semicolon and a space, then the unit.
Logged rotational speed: 3500; rpm
